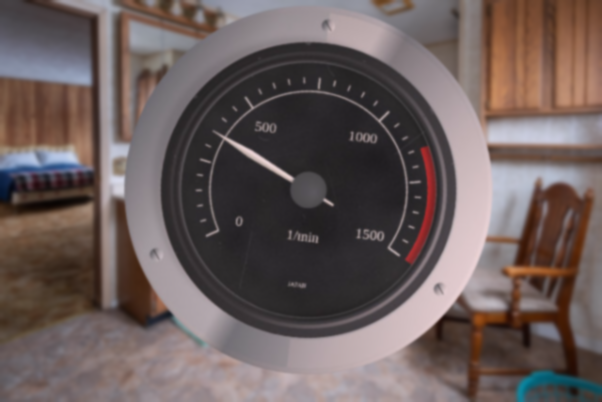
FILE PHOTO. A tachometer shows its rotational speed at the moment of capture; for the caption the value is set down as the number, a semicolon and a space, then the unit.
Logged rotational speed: 350; rpm
